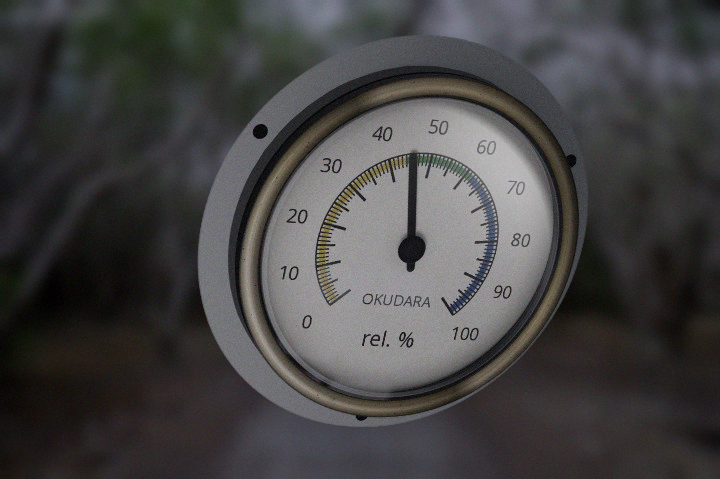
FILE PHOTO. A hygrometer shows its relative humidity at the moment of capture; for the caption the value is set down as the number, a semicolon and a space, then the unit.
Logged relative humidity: 45; %
